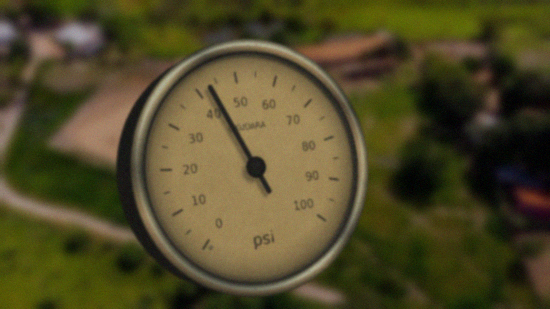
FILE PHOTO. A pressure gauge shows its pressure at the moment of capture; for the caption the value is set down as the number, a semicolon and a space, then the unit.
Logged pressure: 42.5; psi
